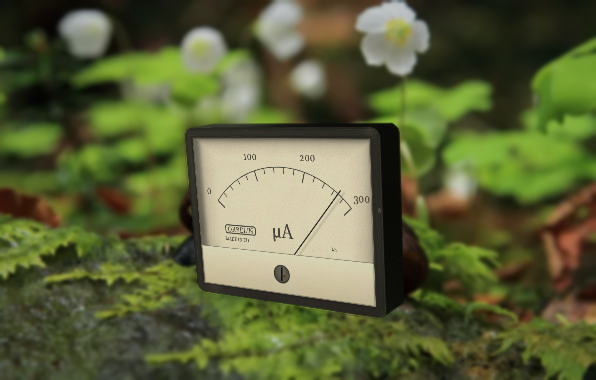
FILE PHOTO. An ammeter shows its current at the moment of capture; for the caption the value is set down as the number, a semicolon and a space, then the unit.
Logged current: 270; µA
